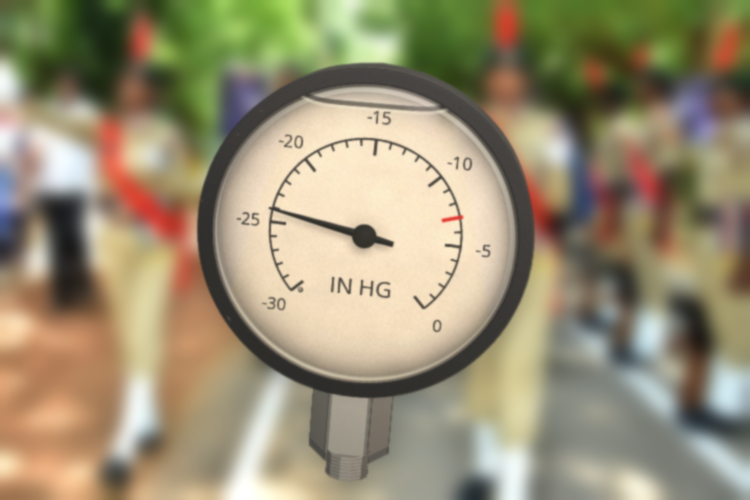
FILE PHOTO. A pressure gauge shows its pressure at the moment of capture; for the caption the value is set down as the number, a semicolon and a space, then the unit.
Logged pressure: -24; inHg
